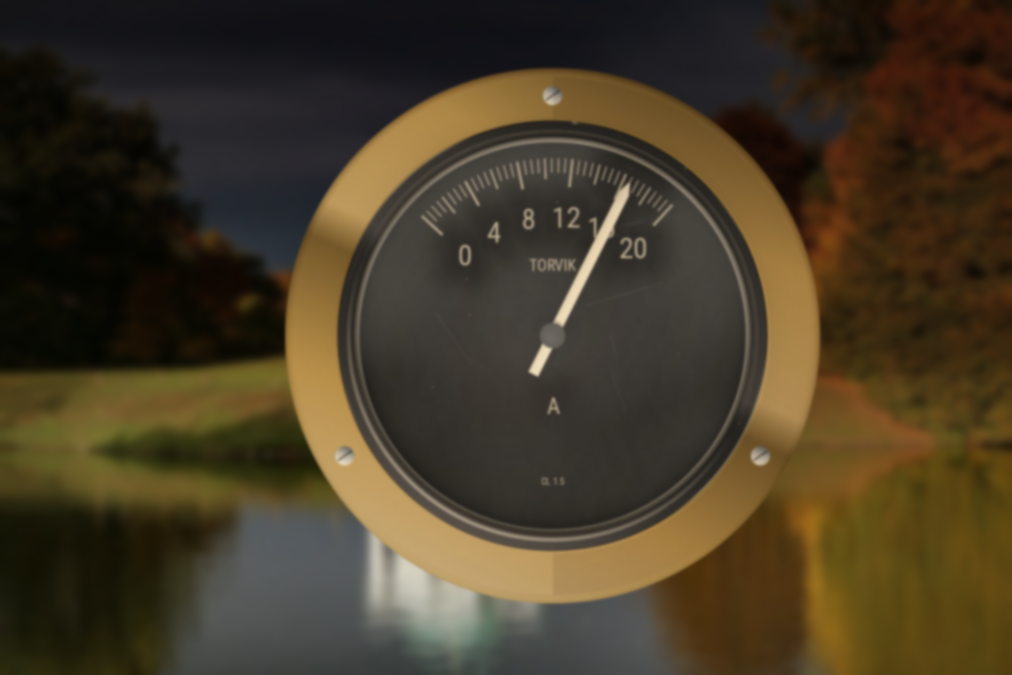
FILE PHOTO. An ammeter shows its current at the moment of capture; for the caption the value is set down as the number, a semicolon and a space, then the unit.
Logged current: 16.5; A
